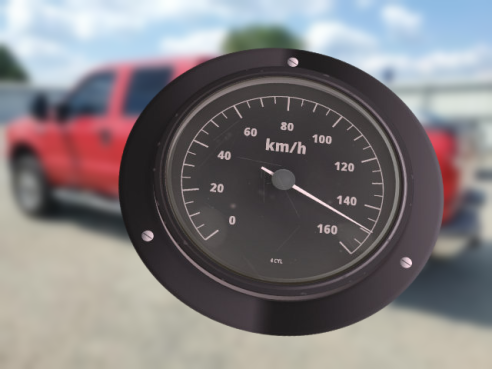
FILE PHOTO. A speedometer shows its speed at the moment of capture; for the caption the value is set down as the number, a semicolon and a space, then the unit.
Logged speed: 150; km/h
